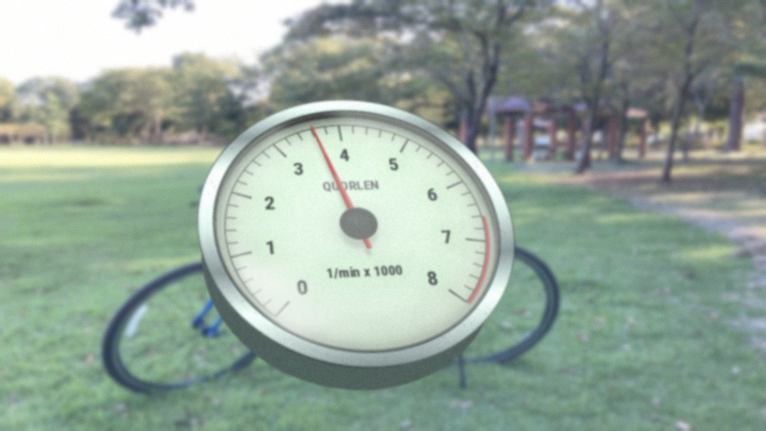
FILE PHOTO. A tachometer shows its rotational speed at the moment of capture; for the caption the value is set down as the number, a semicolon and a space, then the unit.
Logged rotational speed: 3600; rpm
